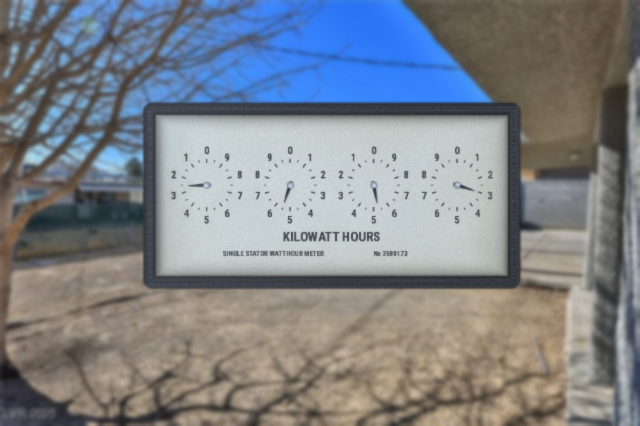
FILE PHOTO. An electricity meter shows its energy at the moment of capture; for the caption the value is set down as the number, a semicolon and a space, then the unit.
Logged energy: 2553; kWh
